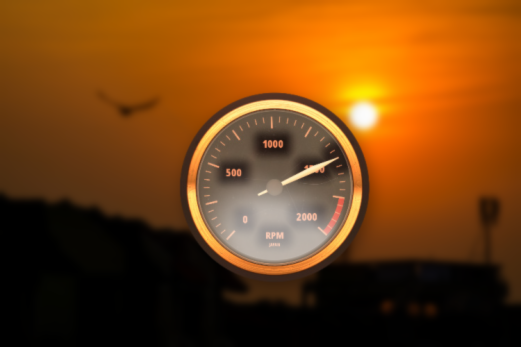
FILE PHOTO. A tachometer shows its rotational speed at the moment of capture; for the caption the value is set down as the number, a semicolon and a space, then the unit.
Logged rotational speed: 1500; rpm
